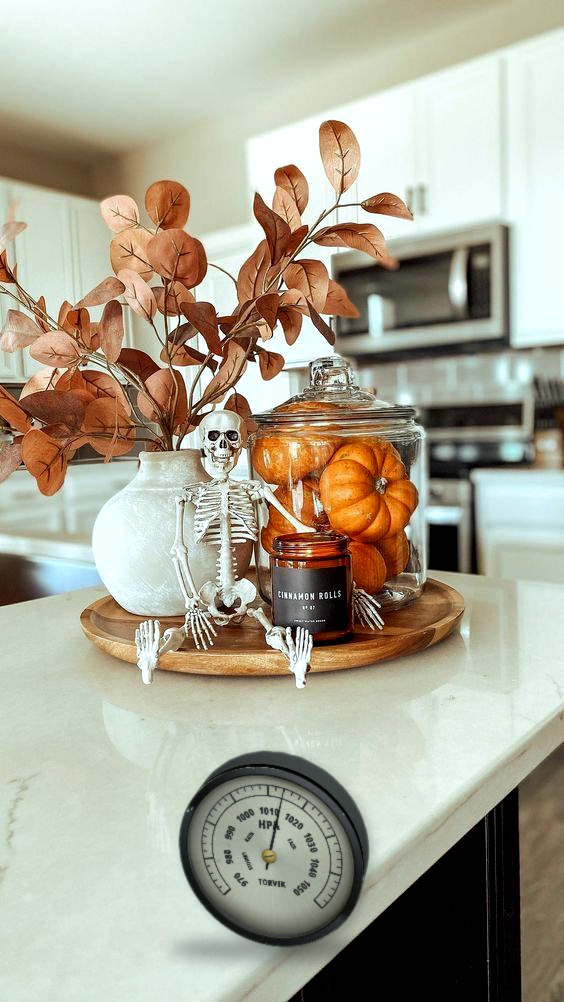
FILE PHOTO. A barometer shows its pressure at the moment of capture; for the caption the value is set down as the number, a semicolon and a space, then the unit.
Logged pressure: 1014; hPa
